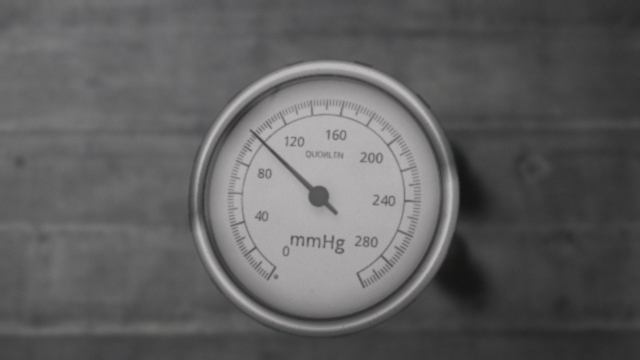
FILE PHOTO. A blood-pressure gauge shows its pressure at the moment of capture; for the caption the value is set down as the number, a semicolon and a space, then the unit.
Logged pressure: 100; mmHg
